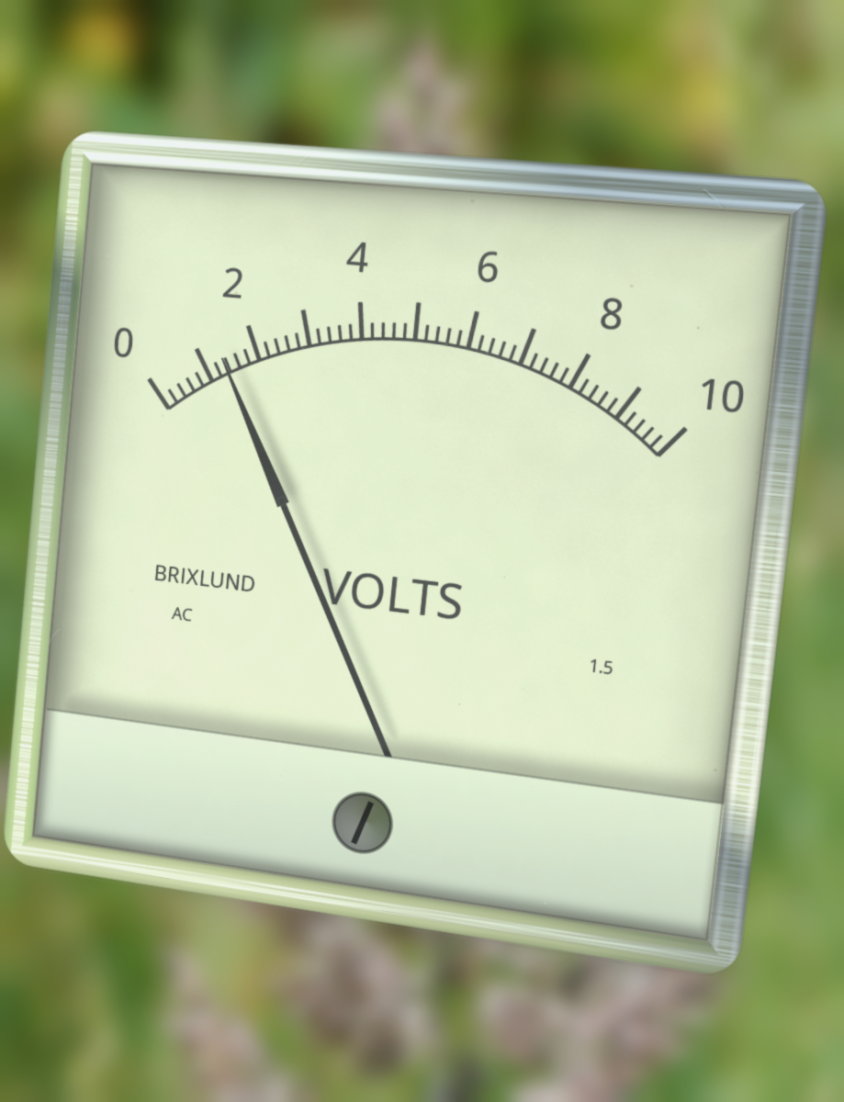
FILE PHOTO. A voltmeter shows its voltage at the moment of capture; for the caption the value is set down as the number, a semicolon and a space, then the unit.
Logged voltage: 1.4; V
